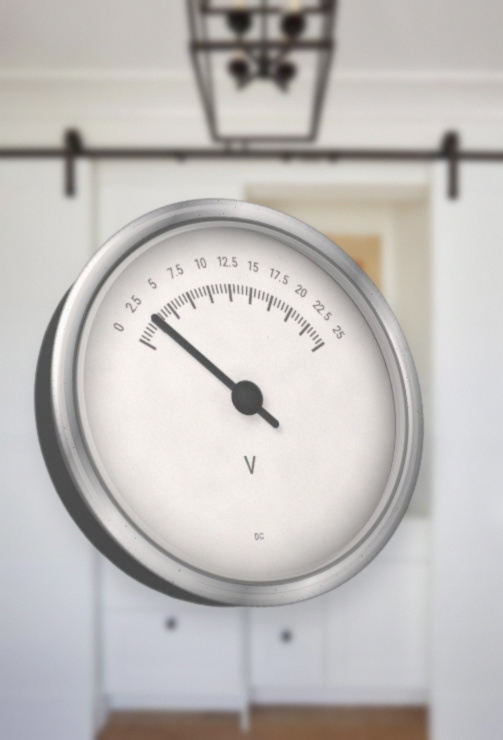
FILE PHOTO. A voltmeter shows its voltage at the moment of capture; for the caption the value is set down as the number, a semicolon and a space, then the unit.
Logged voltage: 2.5; V
